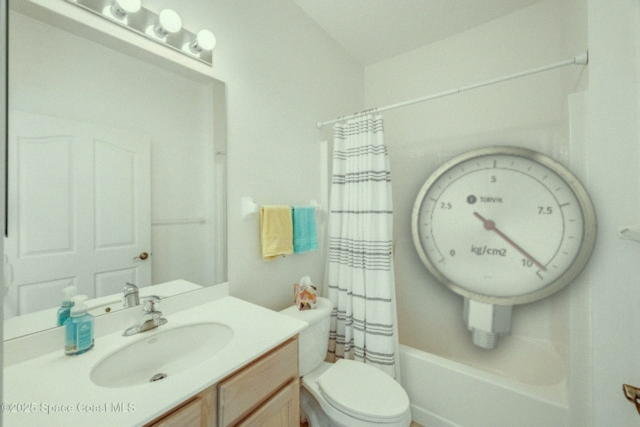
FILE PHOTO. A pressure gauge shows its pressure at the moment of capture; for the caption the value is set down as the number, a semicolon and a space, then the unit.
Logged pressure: 9.75; kg/cm²
